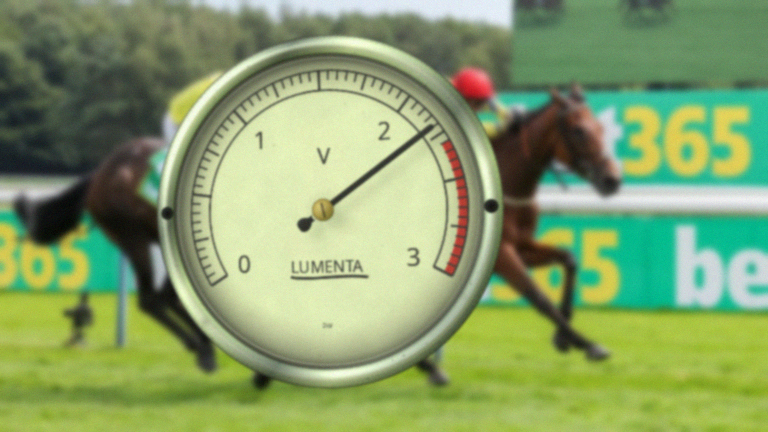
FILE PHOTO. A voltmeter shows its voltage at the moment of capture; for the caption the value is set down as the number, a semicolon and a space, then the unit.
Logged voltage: 2.2; V
